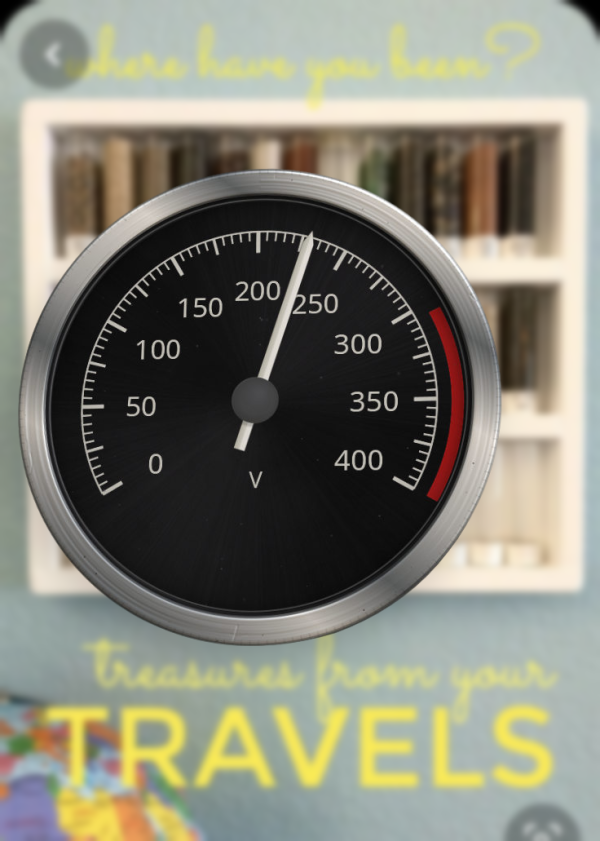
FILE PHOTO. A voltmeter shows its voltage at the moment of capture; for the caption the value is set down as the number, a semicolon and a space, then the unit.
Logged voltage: 230; V
